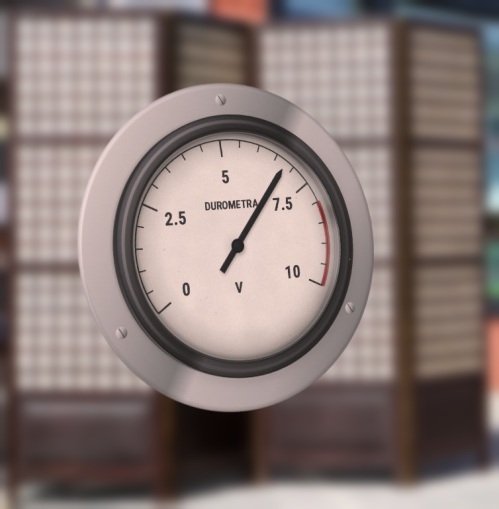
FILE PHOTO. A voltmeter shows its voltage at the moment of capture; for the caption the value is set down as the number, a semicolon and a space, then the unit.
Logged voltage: 6.75; V
